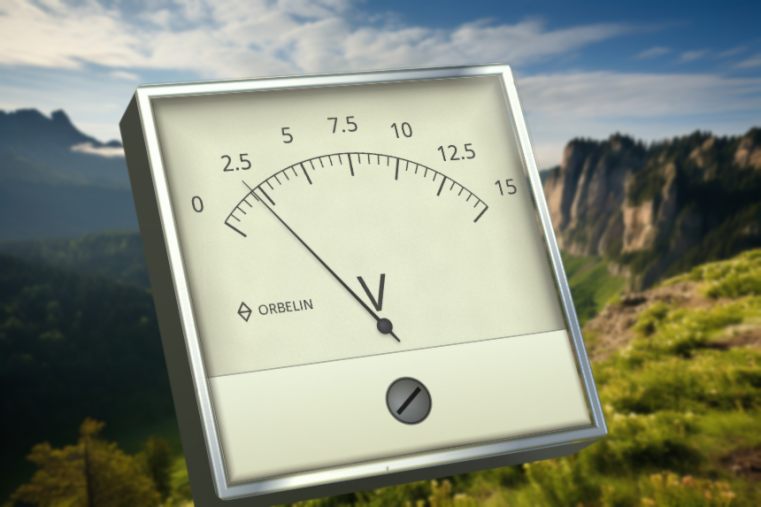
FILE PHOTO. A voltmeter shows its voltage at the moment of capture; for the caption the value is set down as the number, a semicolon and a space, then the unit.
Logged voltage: 2; V
